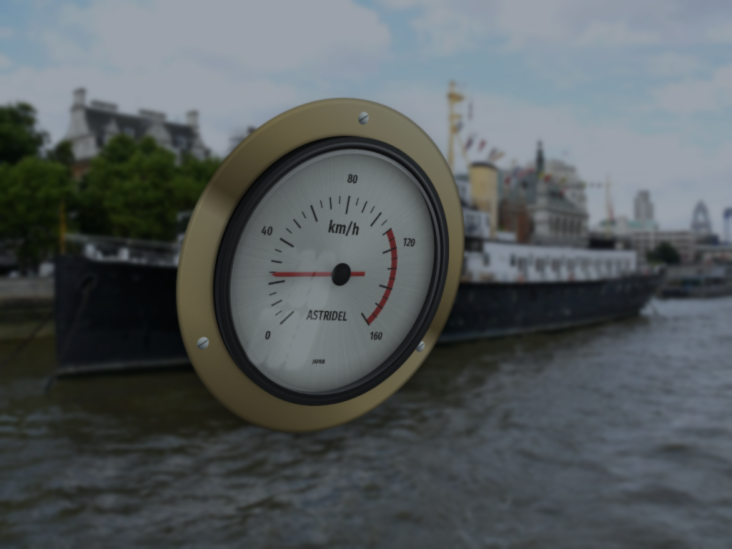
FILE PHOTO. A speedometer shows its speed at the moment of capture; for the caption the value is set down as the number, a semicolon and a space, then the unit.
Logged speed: 25; km/h
